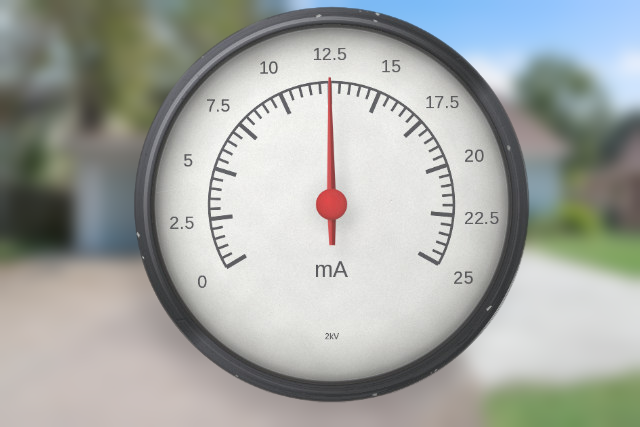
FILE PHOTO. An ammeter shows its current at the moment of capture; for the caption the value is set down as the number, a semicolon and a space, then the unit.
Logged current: 12.5; mA
